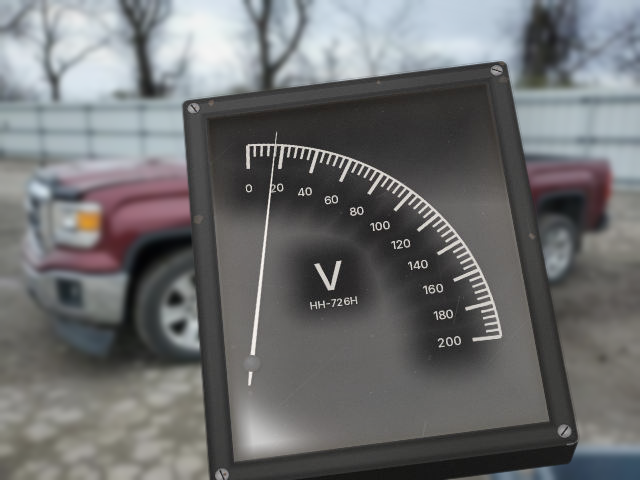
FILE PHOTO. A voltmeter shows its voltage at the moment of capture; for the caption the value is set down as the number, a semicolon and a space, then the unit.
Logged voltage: 16; V
